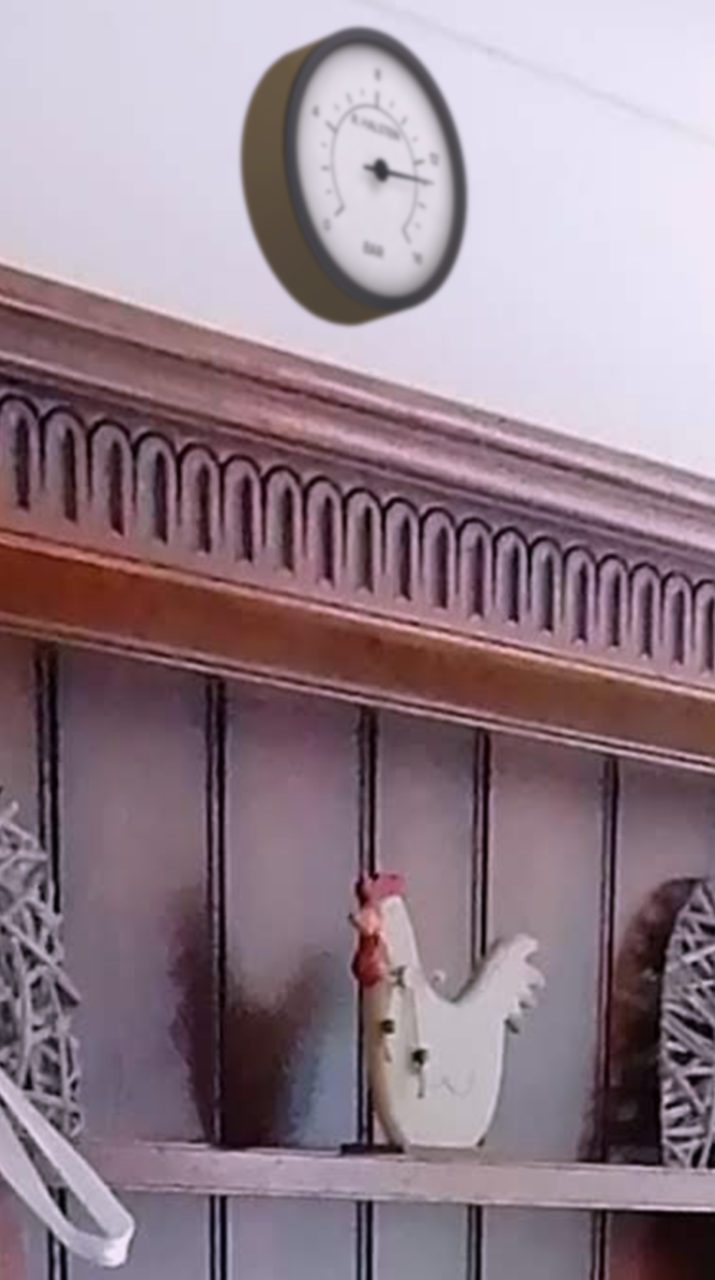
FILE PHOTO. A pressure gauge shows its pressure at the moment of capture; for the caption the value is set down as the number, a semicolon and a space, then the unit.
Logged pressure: 13; bar
